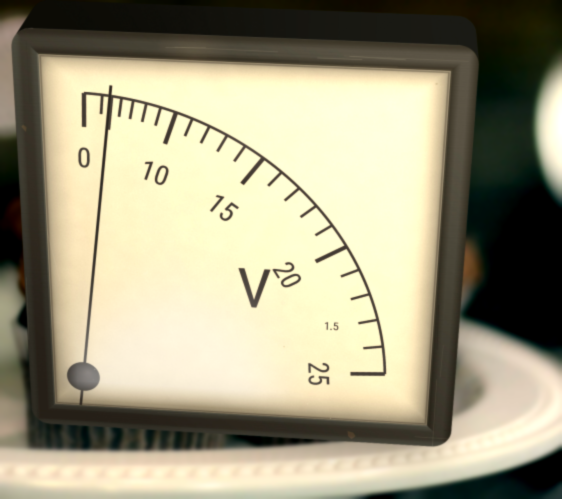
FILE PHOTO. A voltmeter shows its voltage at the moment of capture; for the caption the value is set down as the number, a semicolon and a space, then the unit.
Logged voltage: 5; V
